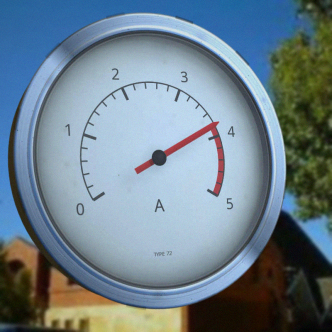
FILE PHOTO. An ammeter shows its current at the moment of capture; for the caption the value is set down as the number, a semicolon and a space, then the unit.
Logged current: 3.8; A
